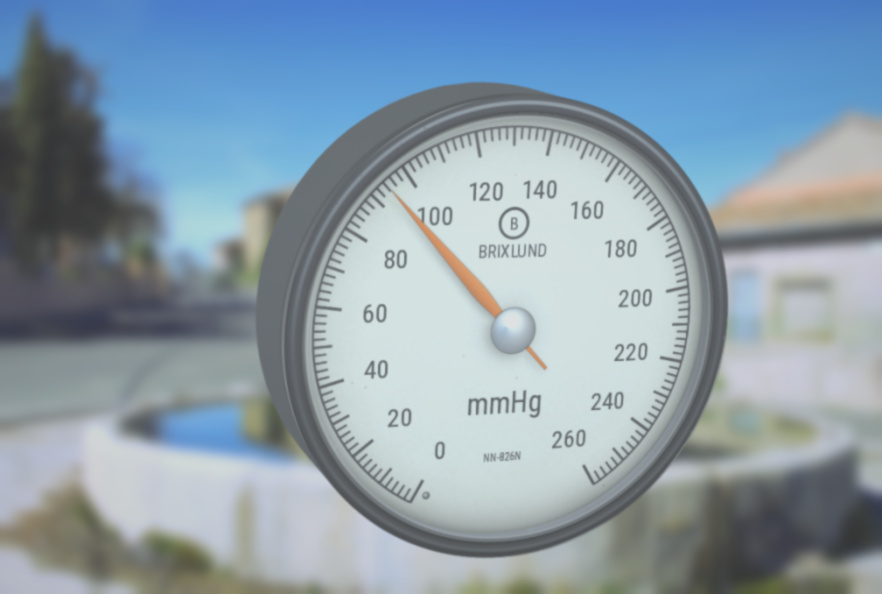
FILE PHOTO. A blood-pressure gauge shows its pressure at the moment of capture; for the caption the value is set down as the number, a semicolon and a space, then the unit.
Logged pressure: 94; mmHg
